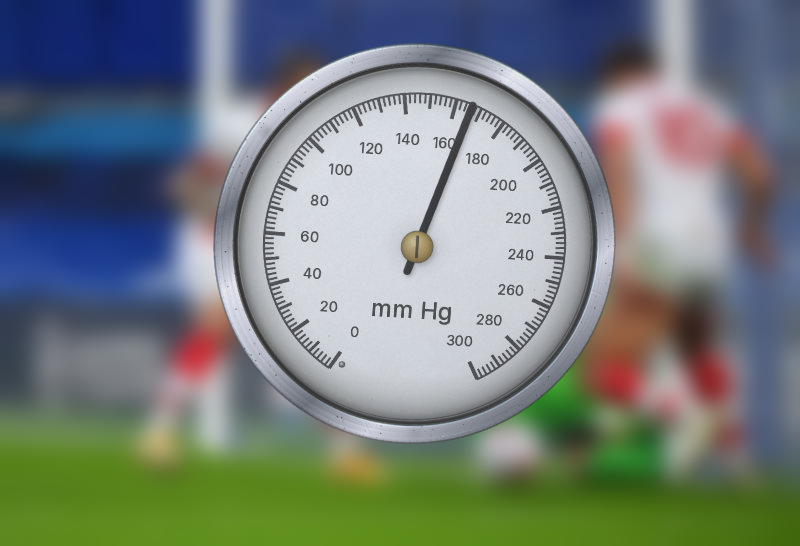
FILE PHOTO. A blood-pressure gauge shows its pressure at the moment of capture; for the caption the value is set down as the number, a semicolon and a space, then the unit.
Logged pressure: 166; mmHg
